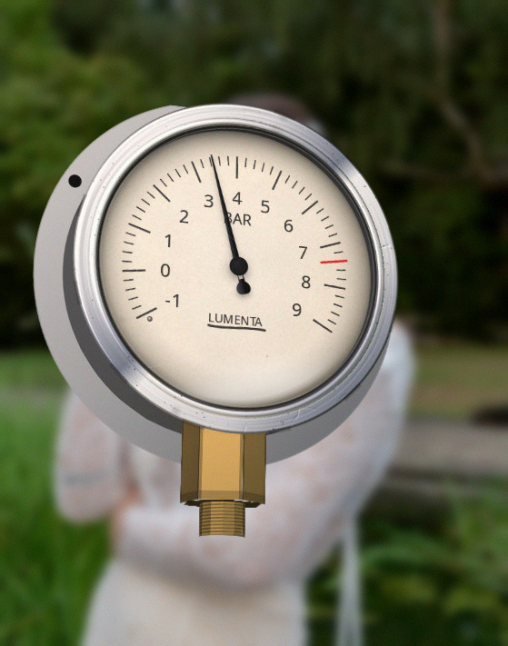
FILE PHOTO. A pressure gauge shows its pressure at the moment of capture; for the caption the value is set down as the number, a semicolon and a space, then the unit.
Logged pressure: 3.4; bar
